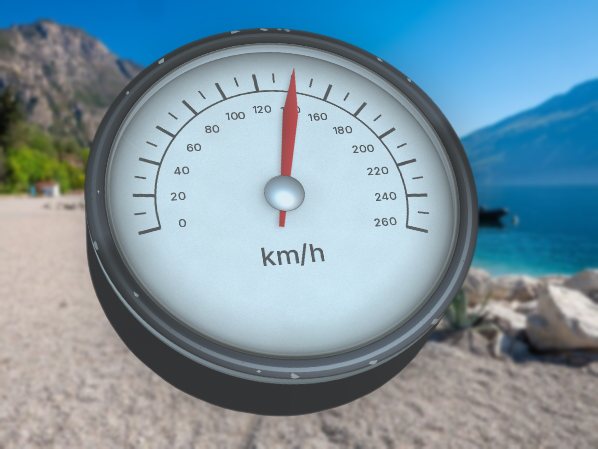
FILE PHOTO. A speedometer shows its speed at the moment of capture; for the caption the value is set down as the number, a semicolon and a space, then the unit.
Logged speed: 140; km/h
